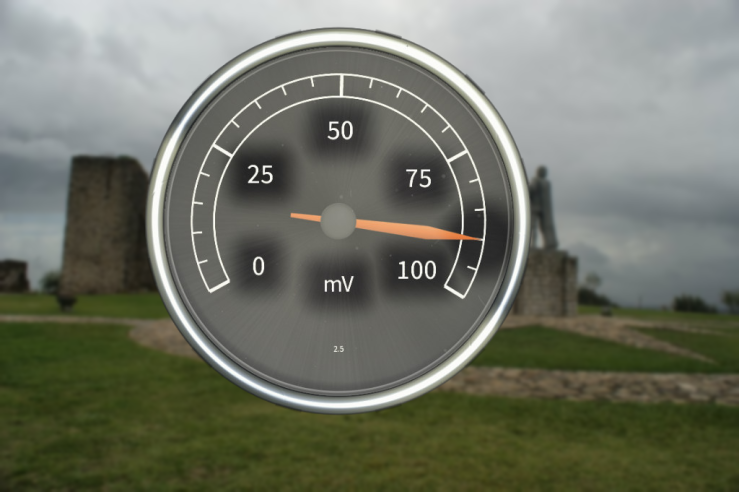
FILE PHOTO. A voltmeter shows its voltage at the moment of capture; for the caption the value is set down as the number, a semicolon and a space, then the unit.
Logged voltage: 90; mV
